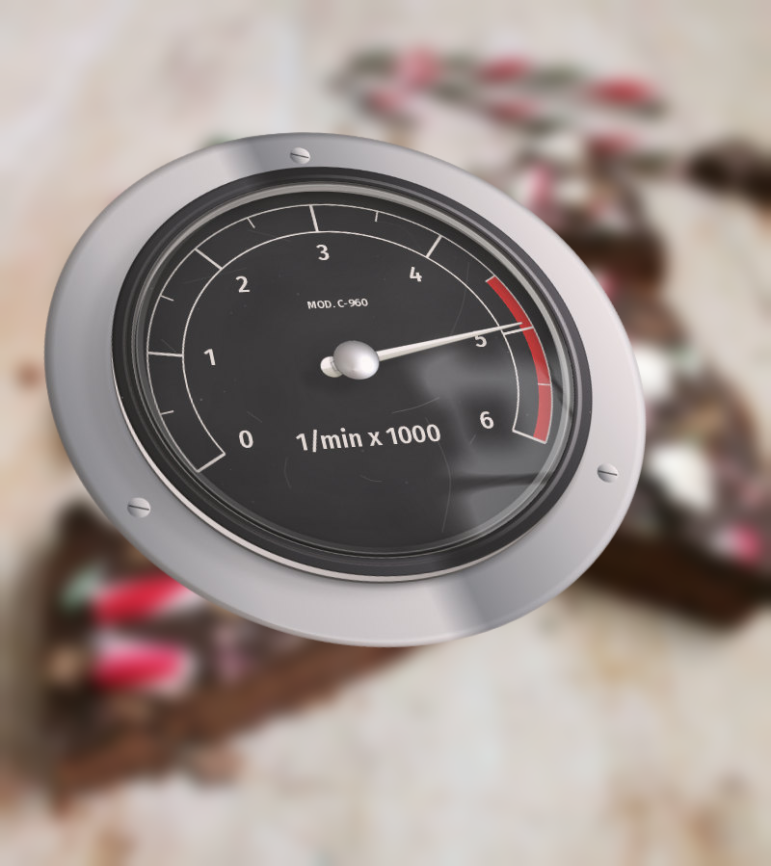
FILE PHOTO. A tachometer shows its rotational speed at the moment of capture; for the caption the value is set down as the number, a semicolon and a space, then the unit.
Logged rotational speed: 5000; rpm
